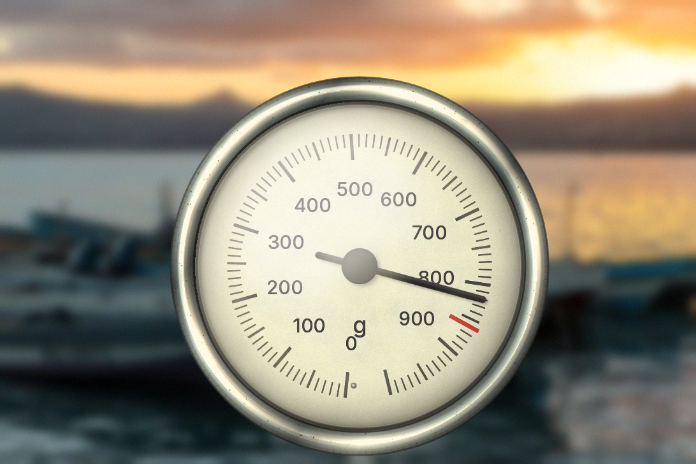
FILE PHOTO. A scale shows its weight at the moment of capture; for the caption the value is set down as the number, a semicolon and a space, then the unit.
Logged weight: 820; g
